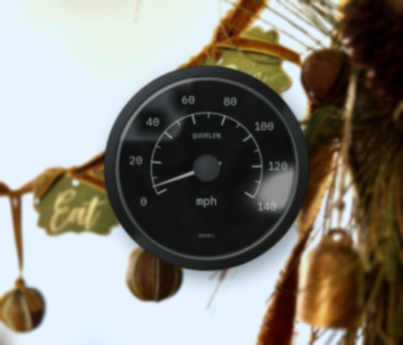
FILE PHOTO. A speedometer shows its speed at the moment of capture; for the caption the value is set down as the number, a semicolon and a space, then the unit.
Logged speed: 5; mph
